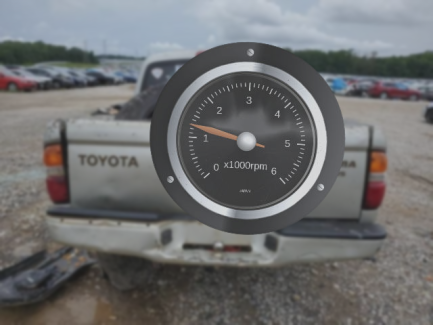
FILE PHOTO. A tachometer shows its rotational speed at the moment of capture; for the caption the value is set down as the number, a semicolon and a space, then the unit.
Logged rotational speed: 1300; rpm
